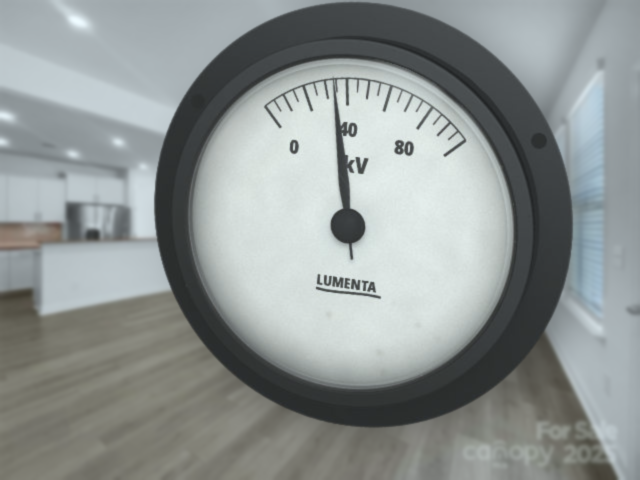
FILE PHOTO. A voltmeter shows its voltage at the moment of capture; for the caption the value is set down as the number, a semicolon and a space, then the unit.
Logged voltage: 35; kV
